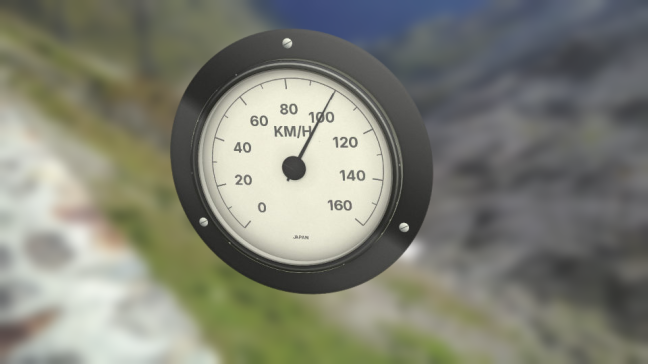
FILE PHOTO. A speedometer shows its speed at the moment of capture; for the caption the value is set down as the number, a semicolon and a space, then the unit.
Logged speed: 100; km/h
